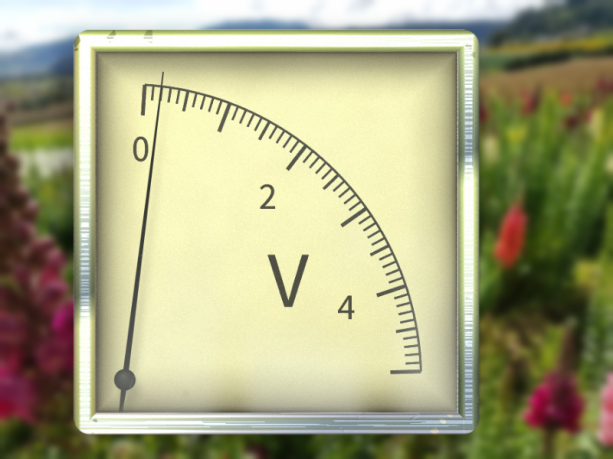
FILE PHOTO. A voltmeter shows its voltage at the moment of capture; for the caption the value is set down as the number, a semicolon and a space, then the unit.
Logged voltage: 0.2; V
